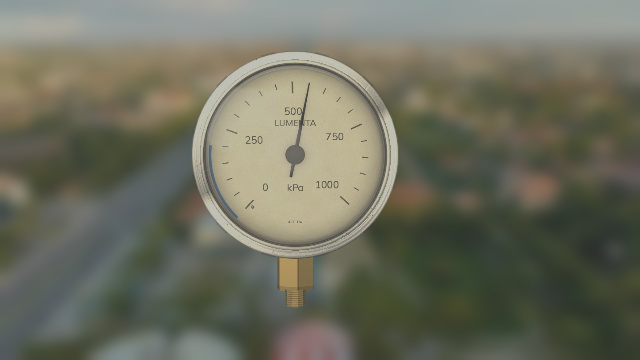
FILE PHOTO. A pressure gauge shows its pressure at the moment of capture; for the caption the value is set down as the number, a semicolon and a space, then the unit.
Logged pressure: 550; kPa
